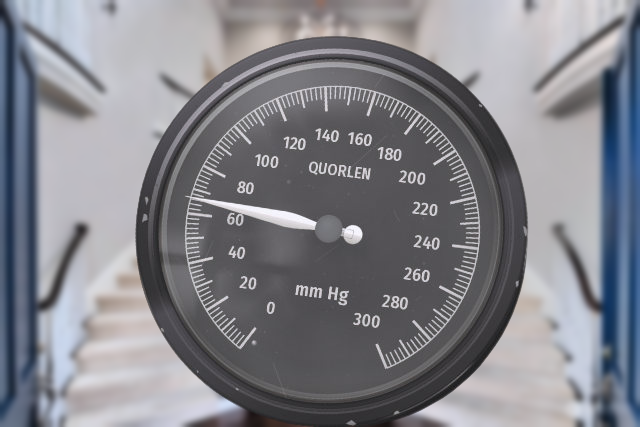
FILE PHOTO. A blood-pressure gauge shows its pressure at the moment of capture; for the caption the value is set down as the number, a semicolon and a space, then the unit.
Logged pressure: 66; mmHg
